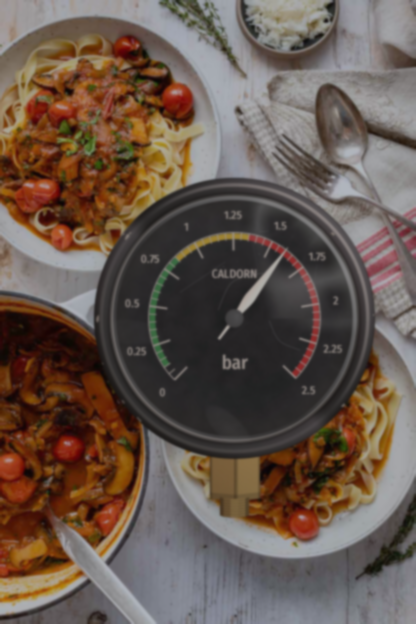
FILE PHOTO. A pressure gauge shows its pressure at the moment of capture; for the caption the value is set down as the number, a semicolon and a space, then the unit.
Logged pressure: 1.6; bar
